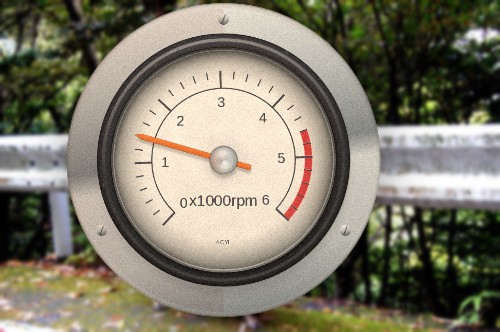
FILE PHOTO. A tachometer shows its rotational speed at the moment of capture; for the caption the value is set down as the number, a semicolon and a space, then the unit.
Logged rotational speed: 1400; rpm
